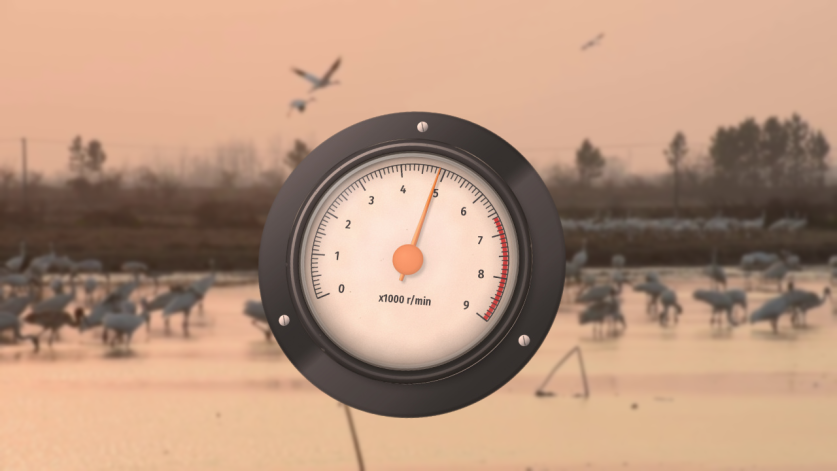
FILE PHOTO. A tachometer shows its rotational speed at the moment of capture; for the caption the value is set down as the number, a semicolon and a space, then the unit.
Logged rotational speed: 4900; rpm
